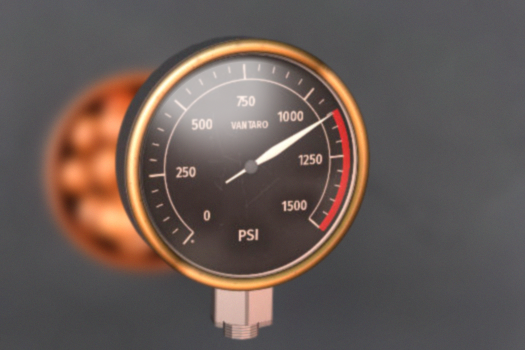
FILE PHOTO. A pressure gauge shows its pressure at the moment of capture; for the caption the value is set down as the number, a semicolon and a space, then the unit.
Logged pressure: 1100; psi
